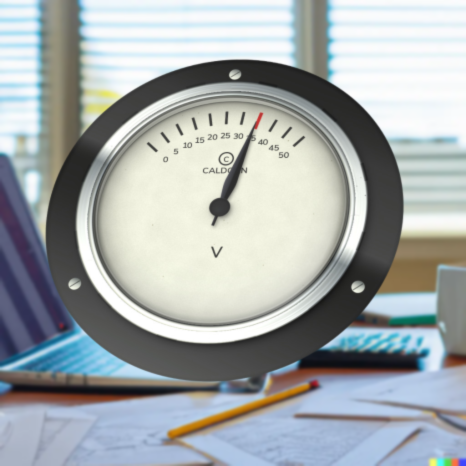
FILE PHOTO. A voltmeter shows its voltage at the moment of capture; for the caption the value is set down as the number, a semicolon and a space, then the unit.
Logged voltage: 35; V
